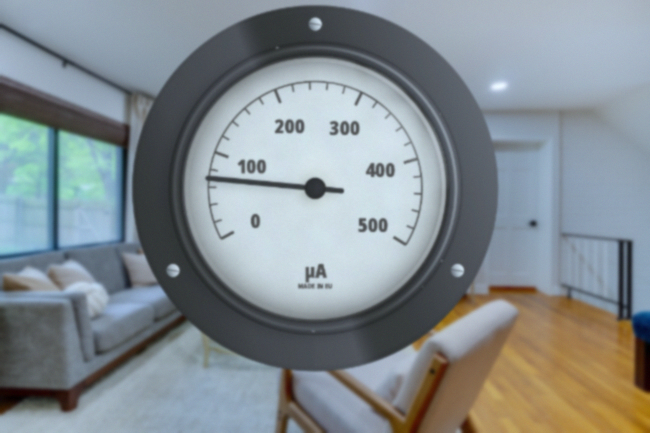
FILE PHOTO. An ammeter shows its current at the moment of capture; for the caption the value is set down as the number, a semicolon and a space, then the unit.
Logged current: 70; µA
